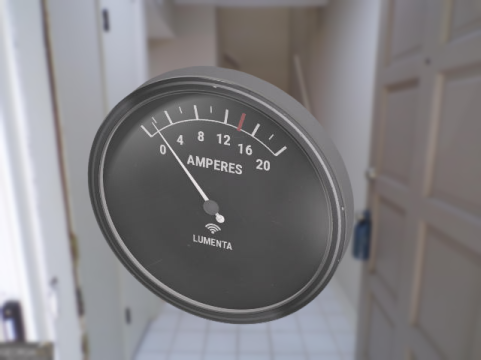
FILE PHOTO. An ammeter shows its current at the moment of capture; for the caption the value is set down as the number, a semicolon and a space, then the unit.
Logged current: 2; A
